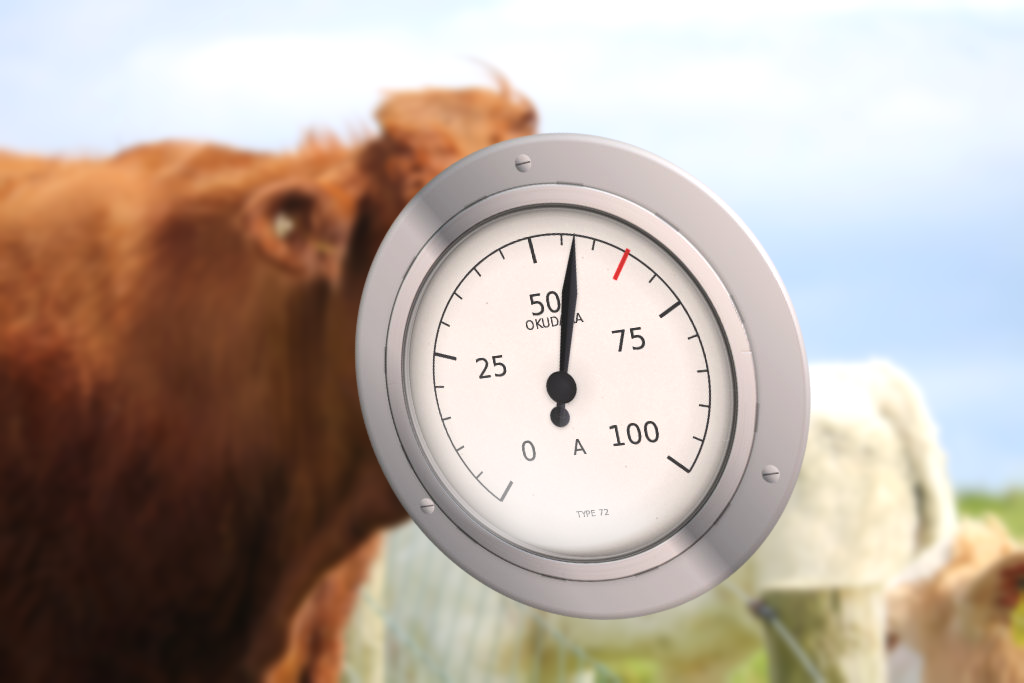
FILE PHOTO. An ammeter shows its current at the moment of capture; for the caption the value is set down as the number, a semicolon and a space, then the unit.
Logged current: 57.5; A
